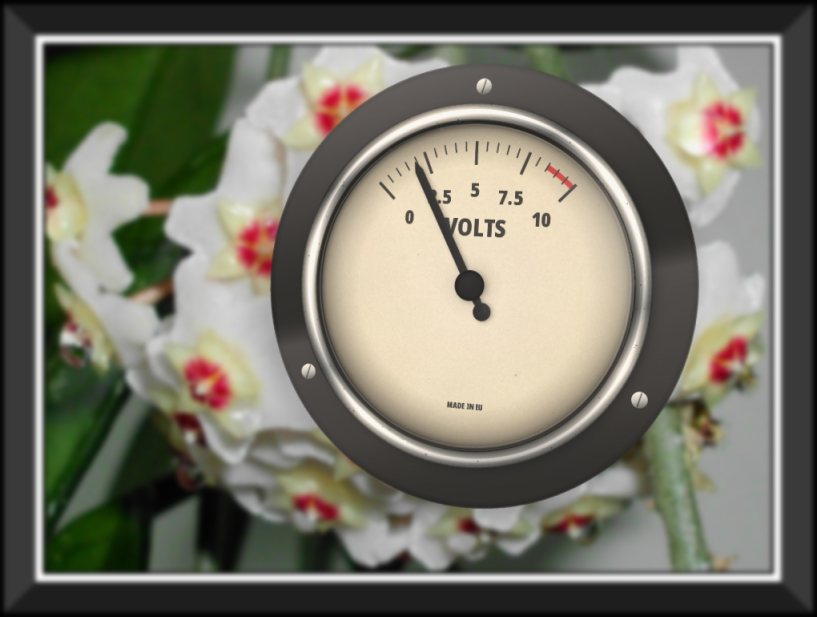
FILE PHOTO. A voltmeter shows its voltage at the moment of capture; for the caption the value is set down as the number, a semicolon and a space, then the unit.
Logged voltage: 2; V
